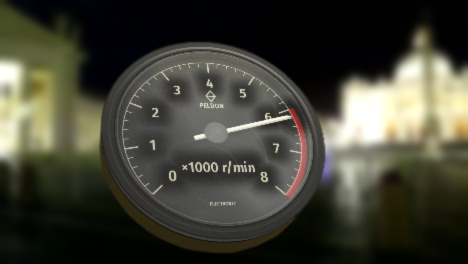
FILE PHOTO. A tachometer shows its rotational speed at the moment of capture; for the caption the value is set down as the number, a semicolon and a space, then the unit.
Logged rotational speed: 6200; rpm
